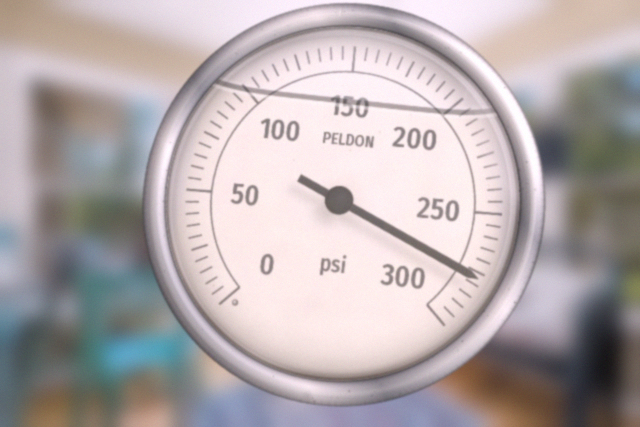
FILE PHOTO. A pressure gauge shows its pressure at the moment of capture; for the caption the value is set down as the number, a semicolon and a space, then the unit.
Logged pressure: 277.5; psi
